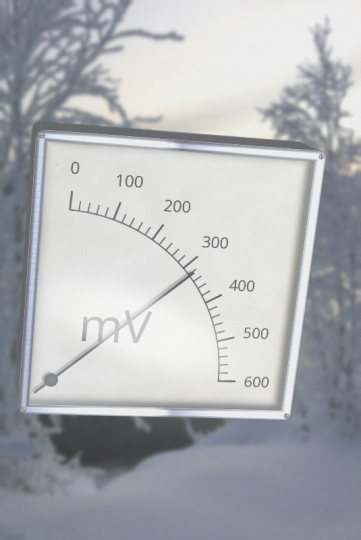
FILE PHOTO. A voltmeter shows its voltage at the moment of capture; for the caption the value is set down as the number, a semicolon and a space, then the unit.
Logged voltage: 320; mV
